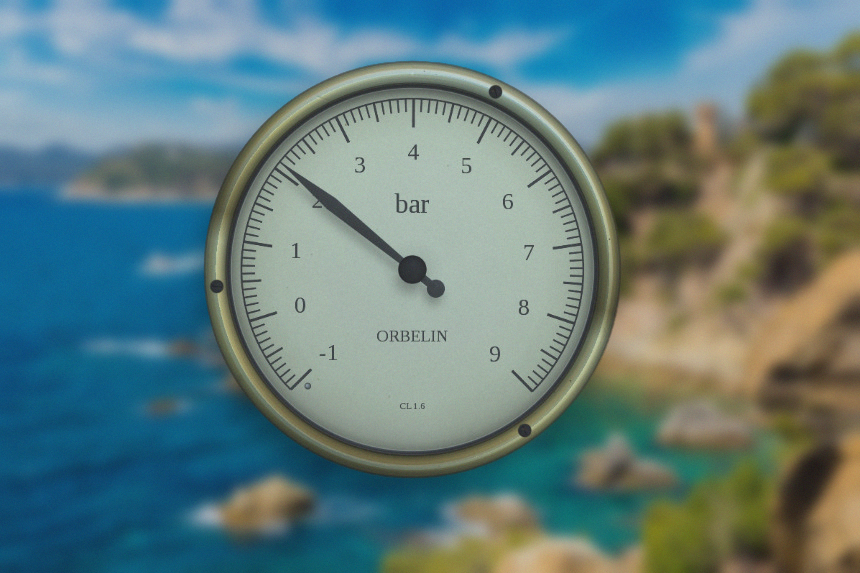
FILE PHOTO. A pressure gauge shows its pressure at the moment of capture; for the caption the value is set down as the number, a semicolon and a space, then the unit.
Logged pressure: 2.1; bar
